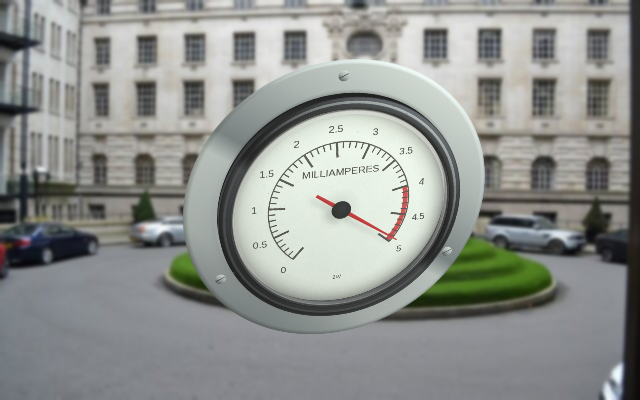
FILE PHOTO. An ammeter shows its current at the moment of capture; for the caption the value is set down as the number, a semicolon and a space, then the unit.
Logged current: 4.9; mA
